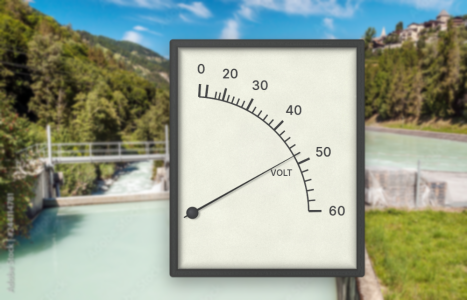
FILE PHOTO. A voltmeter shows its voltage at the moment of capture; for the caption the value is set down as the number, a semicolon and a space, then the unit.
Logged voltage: 48; V
